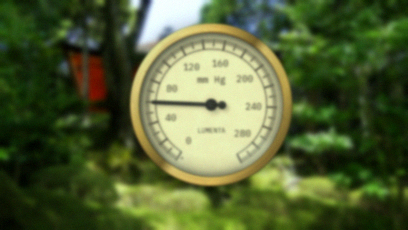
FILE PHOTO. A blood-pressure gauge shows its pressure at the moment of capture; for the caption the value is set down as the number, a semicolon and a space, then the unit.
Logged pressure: 60; mmHg
